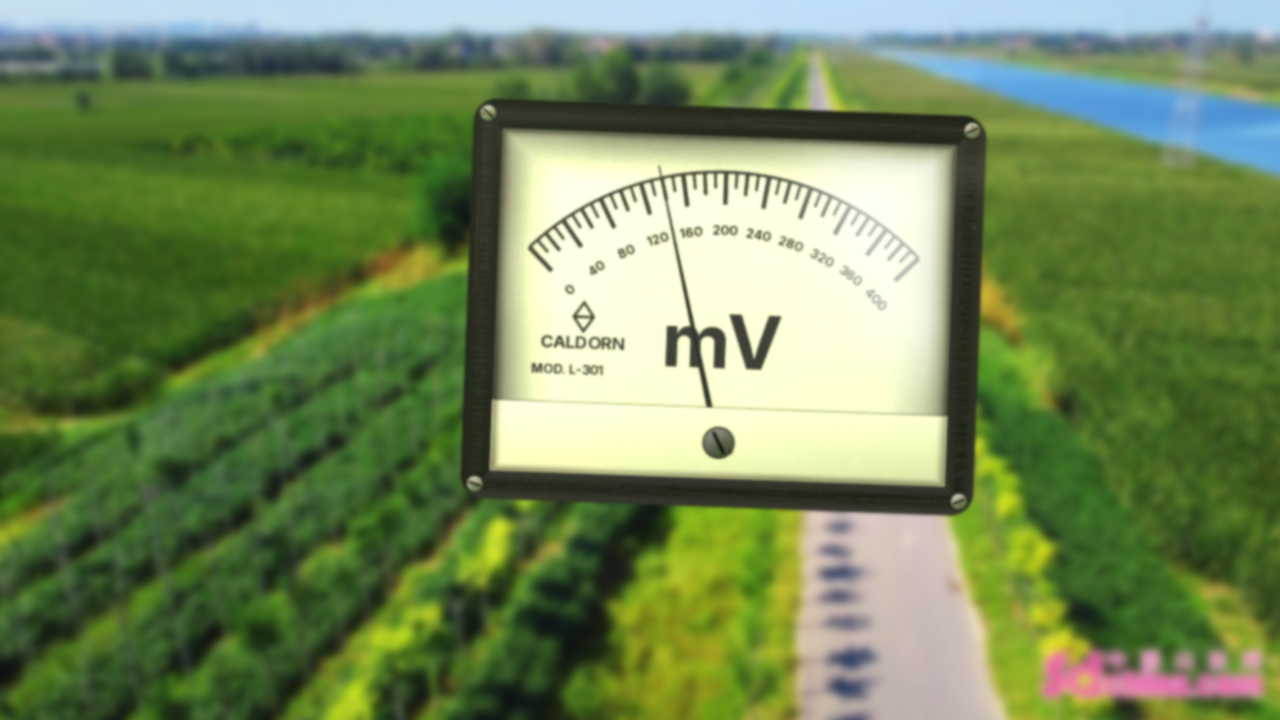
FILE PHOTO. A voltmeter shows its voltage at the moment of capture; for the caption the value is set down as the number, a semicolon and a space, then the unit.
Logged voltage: 140; mV
